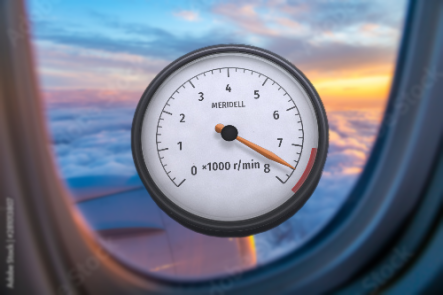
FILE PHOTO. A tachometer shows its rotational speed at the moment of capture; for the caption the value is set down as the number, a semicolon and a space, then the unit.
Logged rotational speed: 7600; rpm
